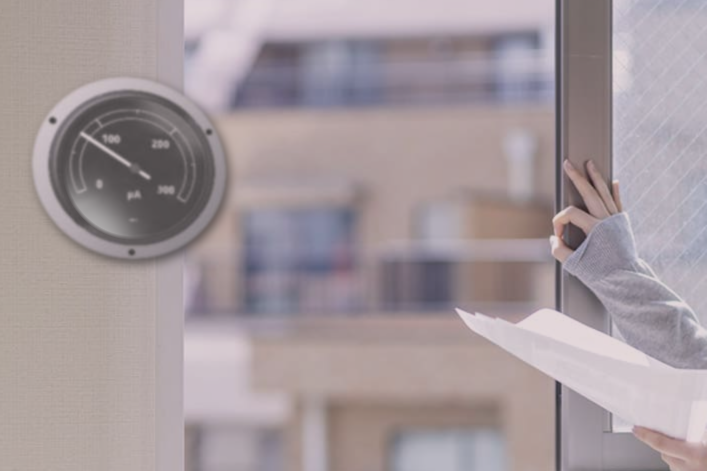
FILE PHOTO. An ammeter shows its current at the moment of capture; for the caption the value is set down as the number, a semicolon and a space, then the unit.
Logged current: 75; µA
